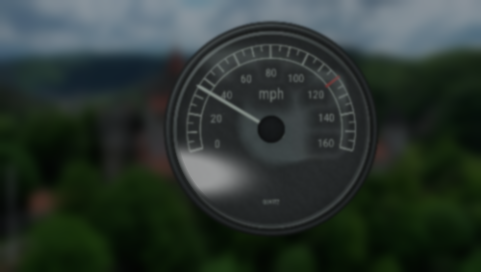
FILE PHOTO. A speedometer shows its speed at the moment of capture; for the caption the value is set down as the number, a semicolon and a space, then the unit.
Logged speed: 35; mph
